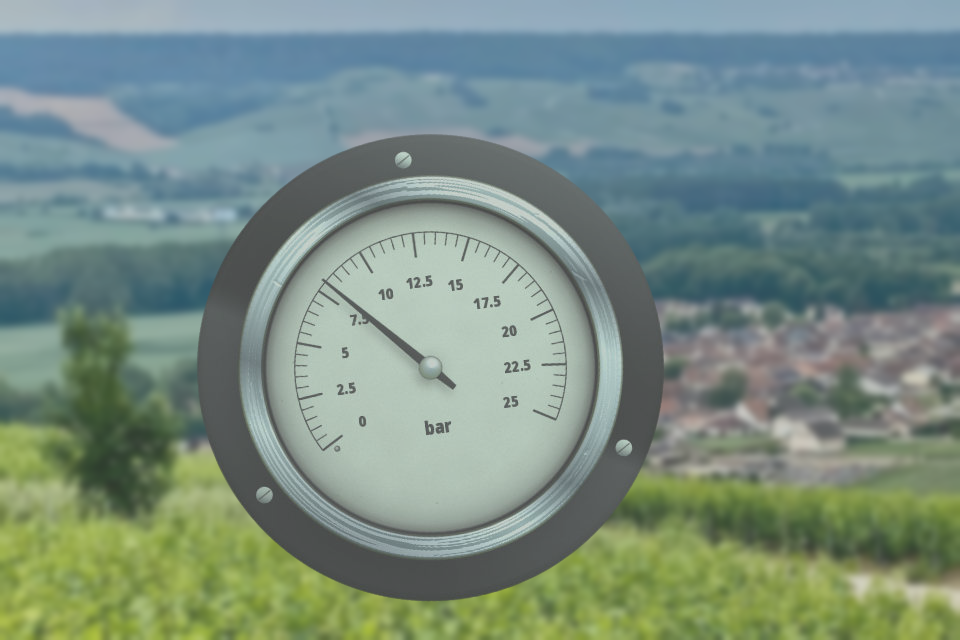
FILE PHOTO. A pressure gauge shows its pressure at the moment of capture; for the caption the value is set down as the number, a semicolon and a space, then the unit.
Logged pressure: 8; bar
